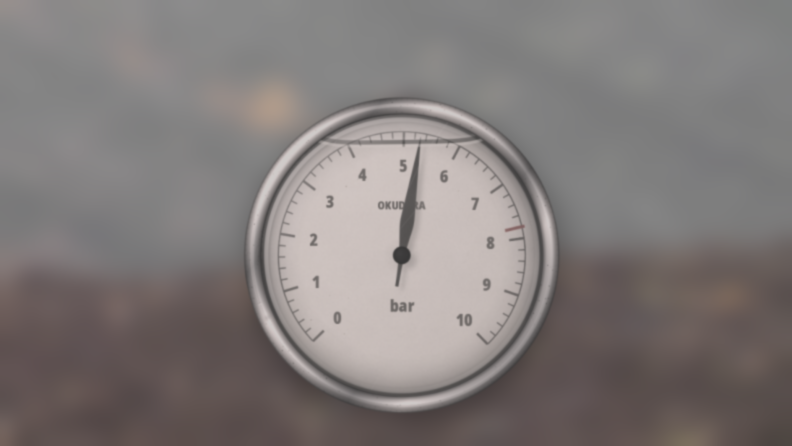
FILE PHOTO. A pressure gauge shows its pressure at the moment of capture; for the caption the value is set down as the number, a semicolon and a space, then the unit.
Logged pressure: 5.3; bar
